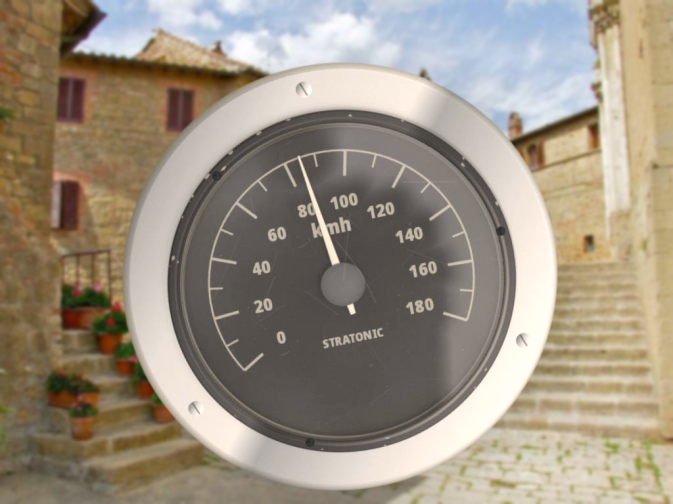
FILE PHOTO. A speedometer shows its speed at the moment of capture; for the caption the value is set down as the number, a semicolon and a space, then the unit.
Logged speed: 85; km/h
